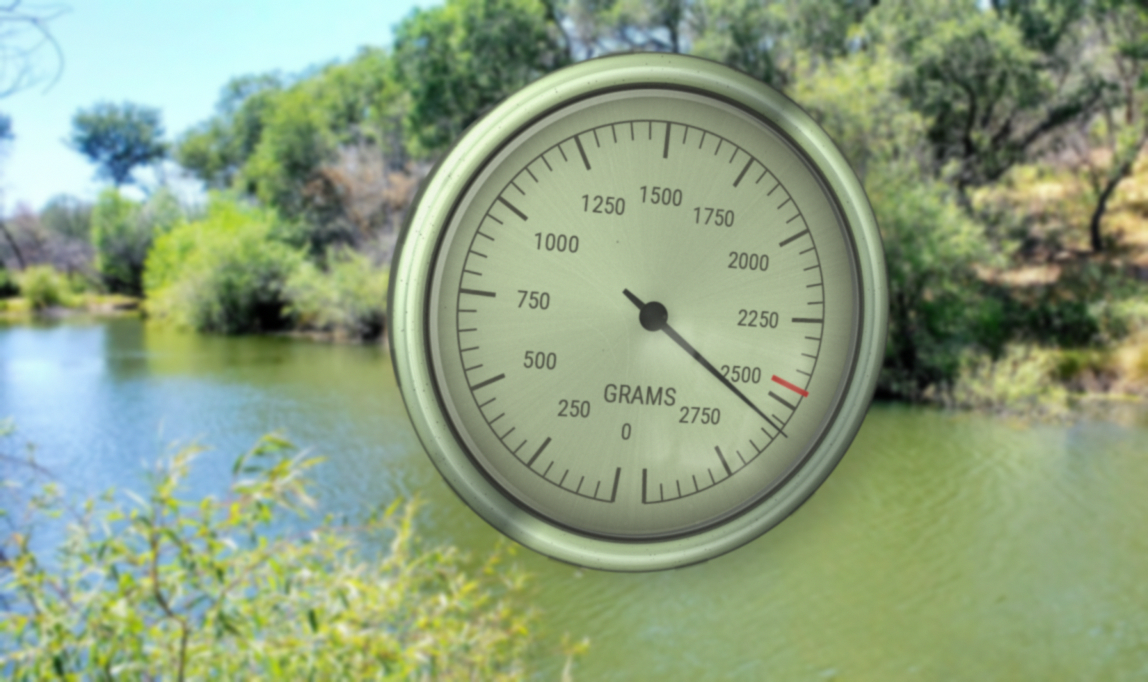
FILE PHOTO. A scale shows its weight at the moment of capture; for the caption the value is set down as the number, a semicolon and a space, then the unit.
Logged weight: 2575; g
